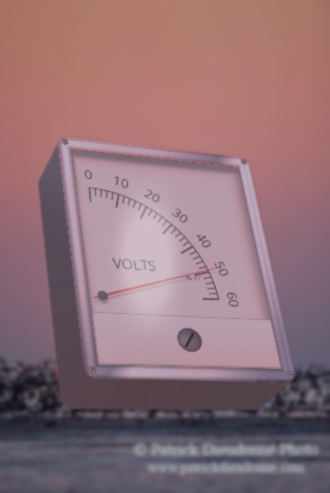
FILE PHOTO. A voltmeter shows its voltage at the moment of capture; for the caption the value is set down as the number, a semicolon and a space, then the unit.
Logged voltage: 50; V
